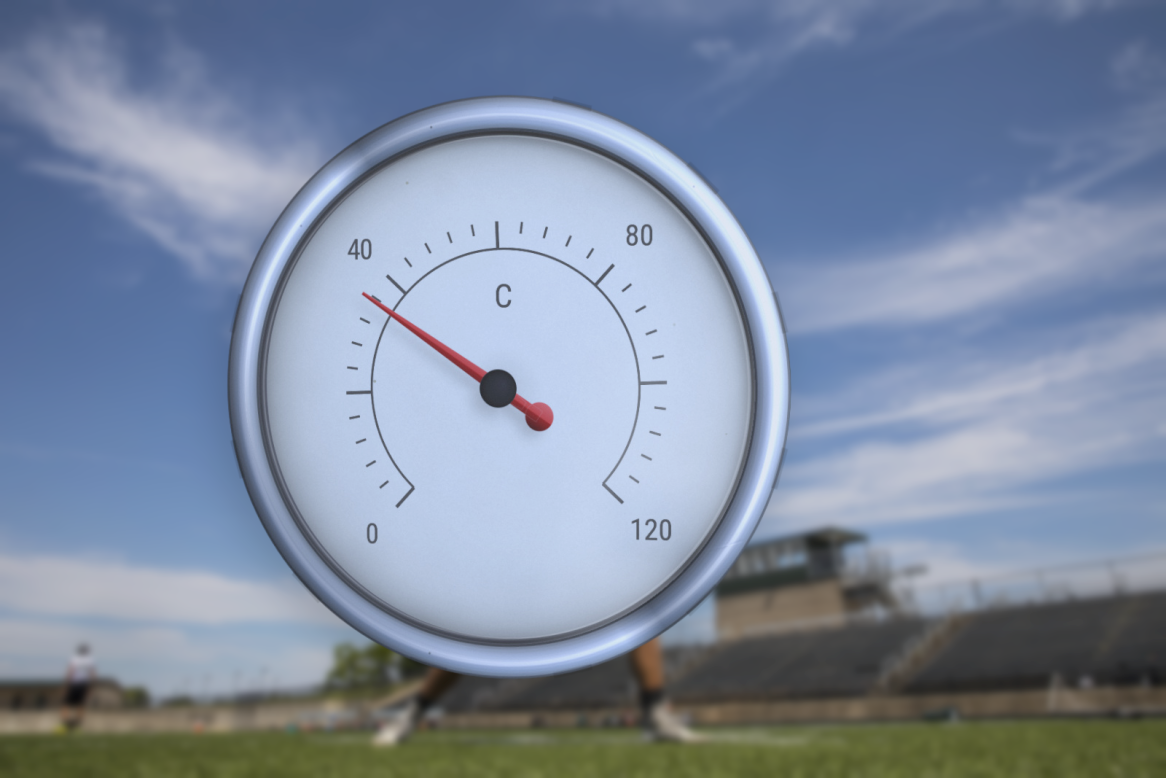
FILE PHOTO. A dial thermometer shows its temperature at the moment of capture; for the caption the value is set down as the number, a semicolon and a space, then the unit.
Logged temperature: 36; °C
